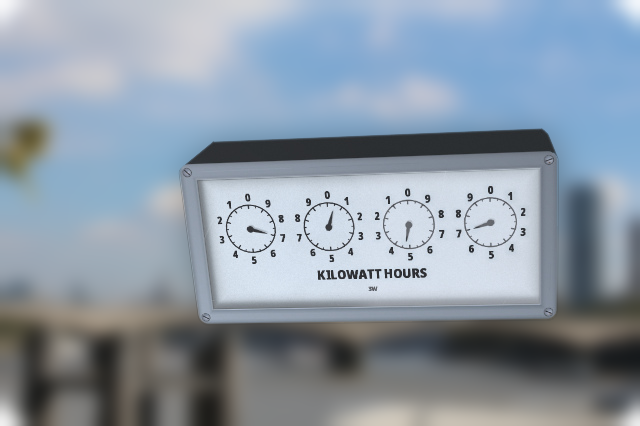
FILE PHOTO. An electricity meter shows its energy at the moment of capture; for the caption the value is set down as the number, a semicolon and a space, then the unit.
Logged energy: 7047; kWh
